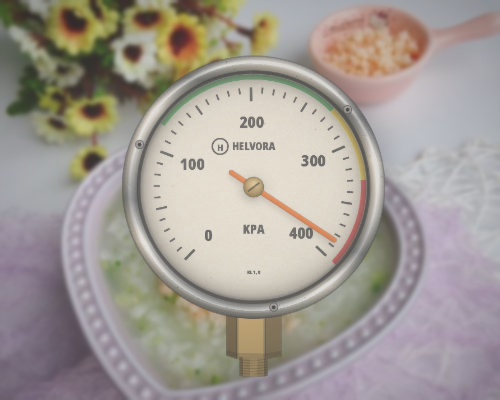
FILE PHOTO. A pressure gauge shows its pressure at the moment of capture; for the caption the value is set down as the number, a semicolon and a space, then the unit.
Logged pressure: 385; kPa
